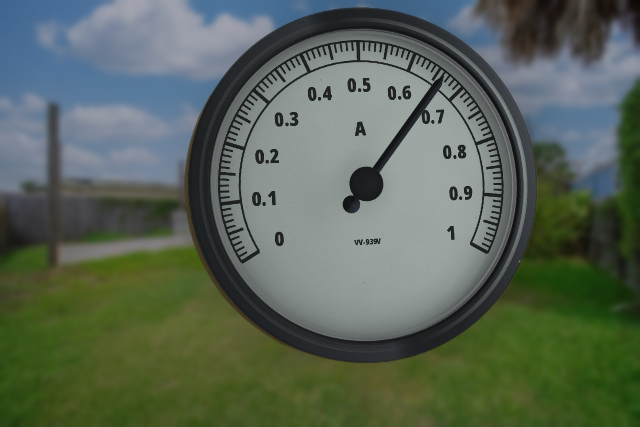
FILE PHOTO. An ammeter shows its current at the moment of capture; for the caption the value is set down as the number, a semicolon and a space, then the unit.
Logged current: 0.66; A
